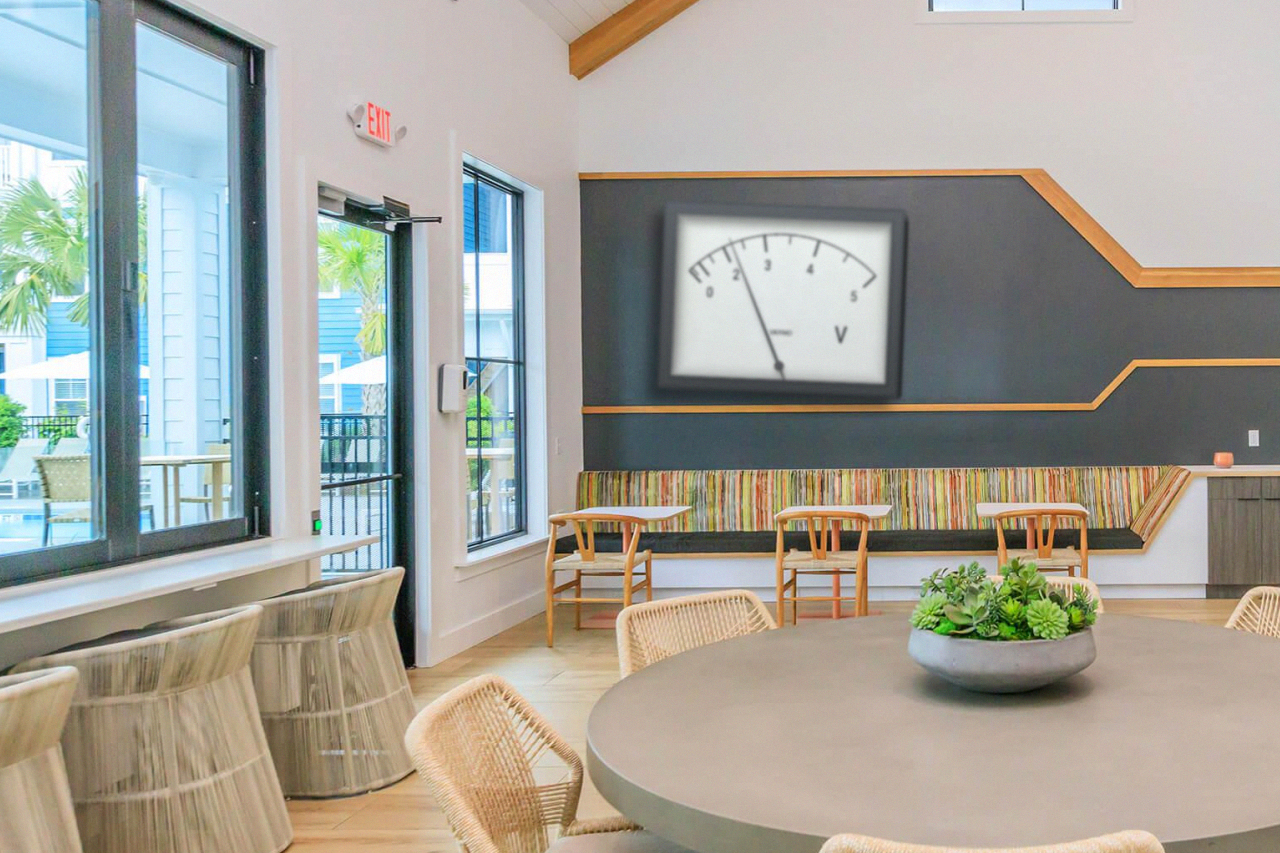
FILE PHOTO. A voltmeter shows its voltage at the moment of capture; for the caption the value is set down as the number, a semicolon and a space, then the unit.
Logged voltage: 2.25; V
